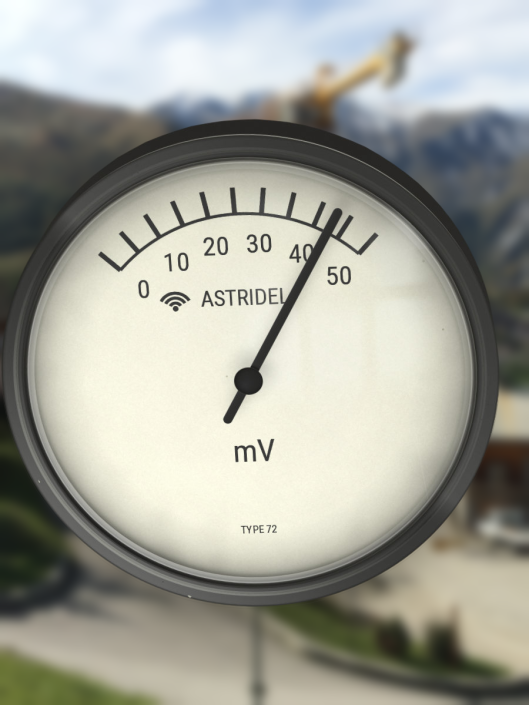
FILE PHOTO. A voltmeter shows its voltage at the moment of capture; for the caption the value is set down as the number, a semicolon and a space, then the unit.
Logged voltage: 42.5; mV
